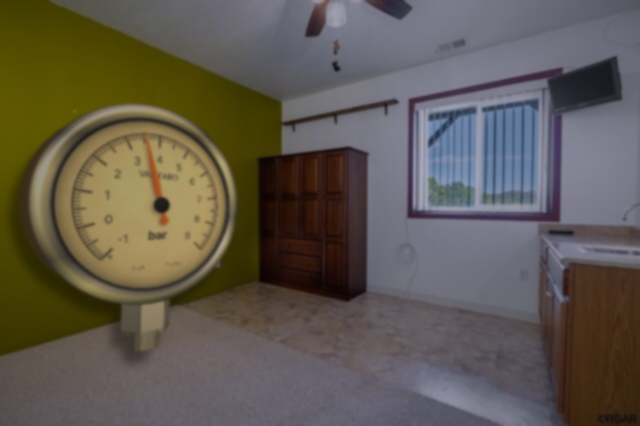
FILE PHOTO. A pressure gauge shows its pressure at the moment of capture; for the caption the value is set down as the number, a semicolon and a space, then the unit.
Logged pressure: 3.5; bar
